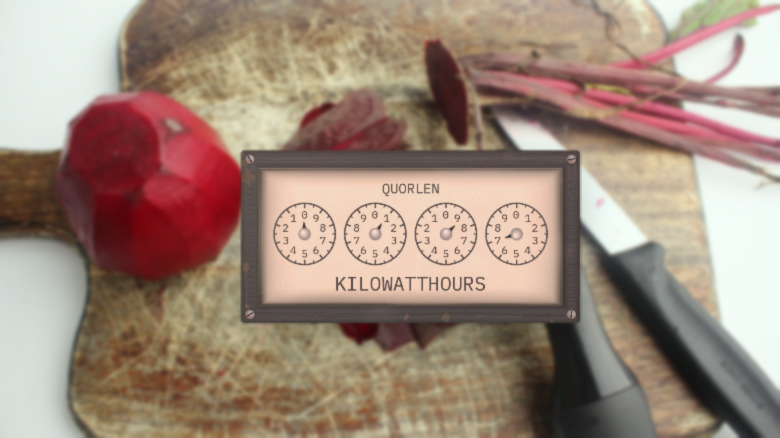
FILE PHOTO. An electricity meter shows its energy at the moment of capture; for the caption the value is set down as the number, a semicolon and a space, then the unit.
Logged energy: 87; kWh
